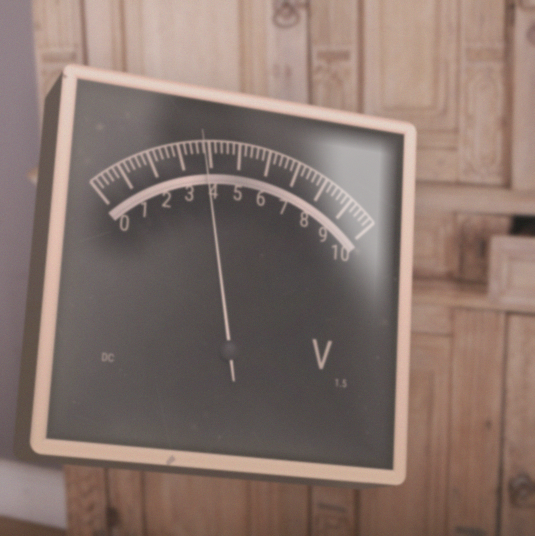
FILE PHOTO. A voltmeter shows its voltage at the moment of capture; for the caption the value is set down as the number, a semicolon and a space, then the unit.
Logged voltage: 3.8; V
